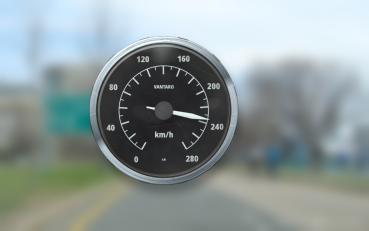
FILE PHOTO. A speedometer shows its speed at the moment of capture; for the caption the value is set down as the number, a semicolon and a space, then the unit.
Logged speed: 235; km/h
